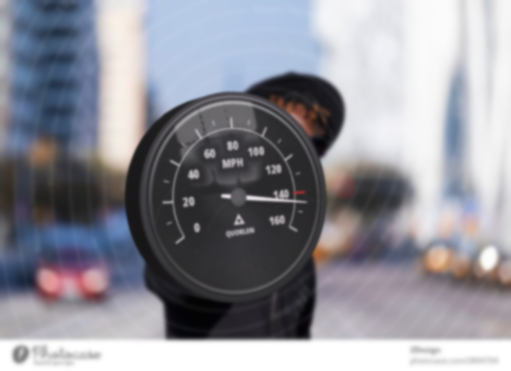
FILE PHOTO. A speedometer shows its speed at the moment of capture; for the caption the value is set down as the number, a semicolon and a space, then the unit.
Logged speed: 145; mph
